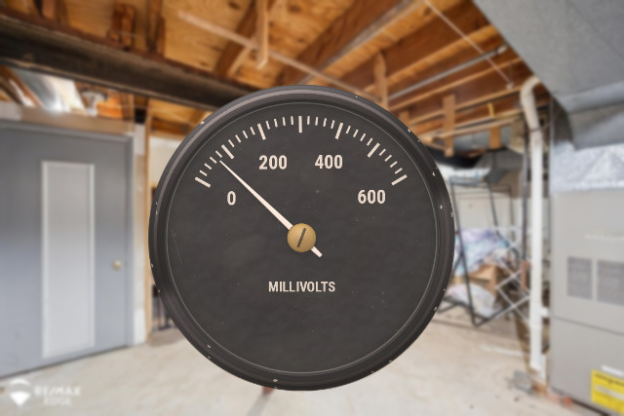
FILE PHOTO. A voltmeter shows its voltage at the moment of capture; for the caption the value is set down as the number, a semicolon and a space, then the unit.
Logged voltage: 70; mV
